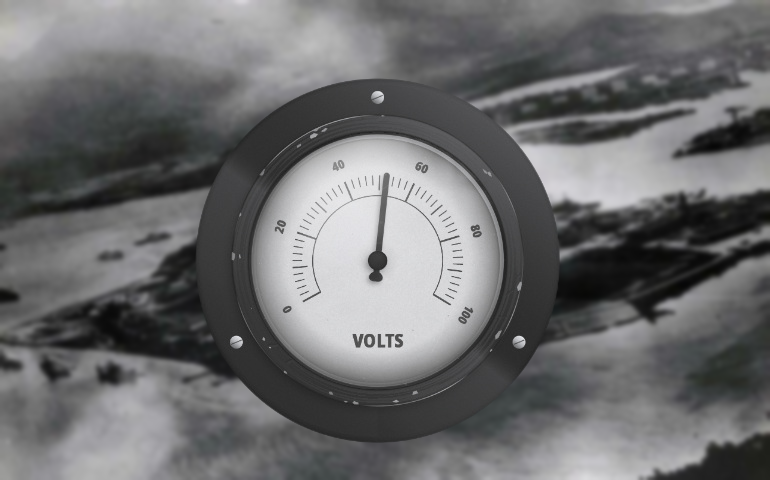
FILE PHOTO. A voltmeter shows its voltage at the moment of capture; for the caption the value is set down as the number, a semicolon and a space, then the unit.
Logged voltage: 52; V
